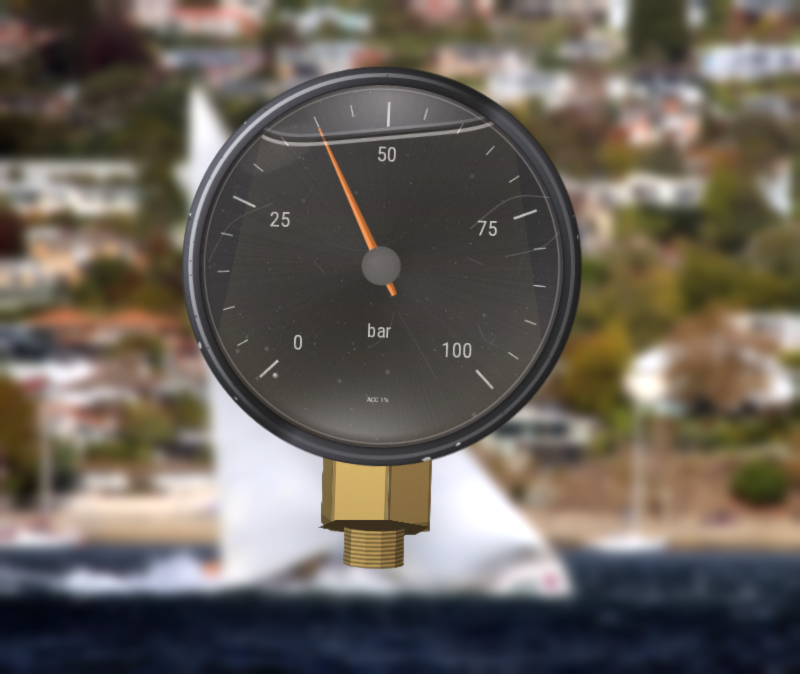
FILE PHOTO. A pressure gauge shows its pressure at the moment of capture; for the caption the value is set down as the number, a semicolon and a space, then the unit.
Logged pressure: 40; bar
